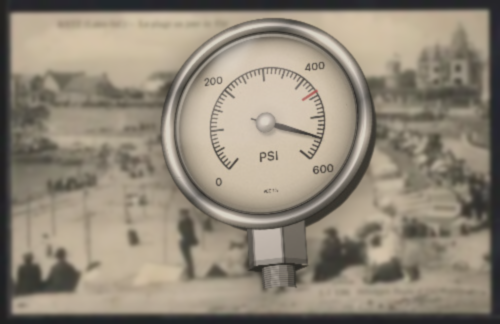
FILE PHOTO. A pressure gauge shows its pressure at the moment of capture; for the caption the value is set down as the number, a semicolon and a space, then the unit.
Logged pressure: 550; psi
